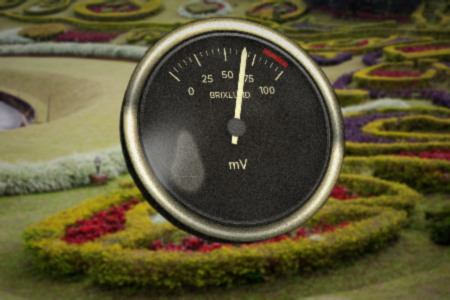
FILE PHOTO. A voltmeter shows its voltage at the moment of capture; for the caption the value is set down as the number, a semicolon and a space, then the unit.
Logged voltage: 65; mV
